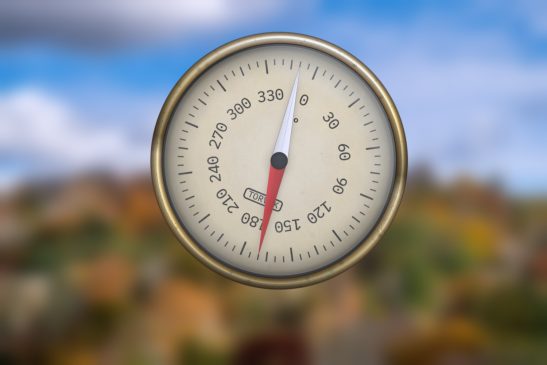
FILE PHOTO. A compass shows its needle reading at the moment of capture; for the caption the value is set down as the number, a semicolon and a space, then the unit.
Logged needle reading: 170; °
